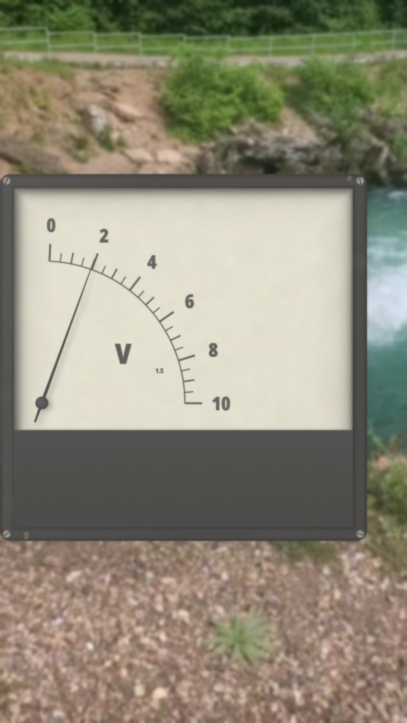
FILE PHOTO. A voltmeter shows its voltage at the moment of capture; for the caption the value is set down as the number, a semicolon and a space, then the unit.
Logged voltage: 2; V
